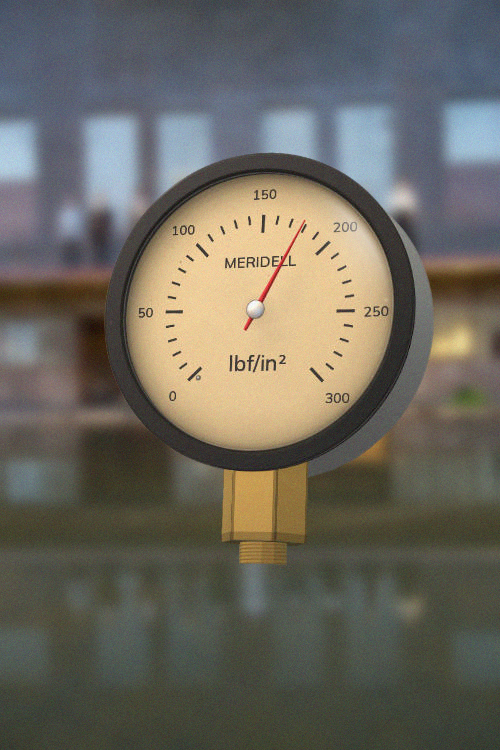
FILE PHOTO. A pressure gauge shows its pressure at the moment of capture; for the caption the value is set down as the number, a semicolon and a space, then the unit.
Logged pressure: 180; psi
